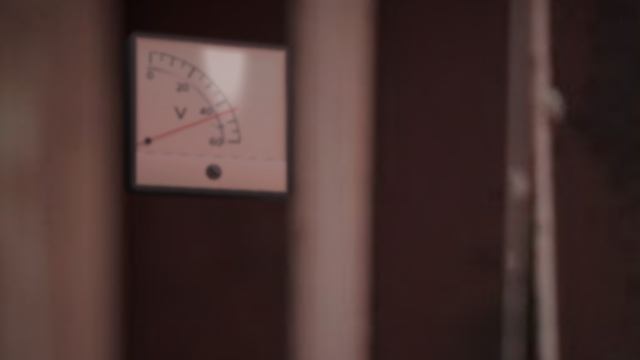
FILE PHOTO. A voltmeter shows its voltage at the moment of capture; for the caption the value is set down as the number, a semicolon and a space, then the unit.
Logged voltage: 45; V
